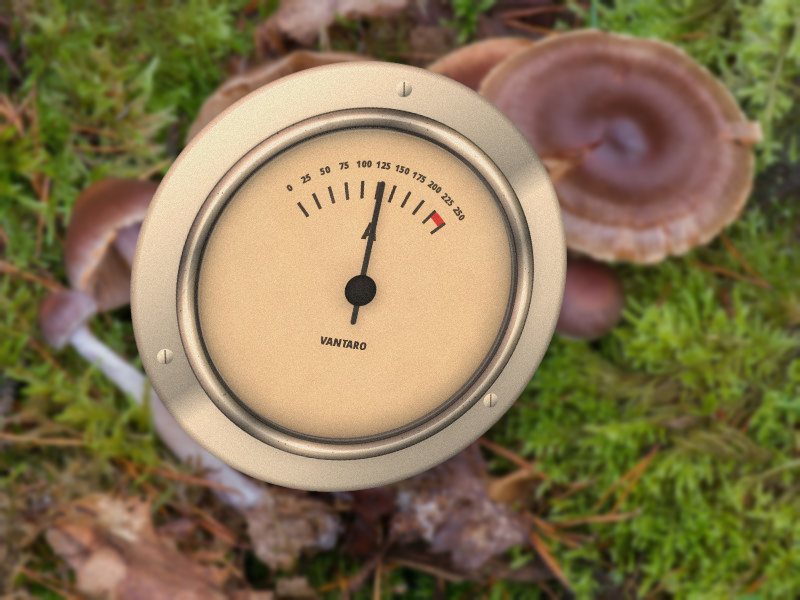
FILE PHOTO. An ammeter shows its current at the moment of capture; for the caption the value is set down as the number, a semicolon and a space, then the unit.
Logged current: 125; A
